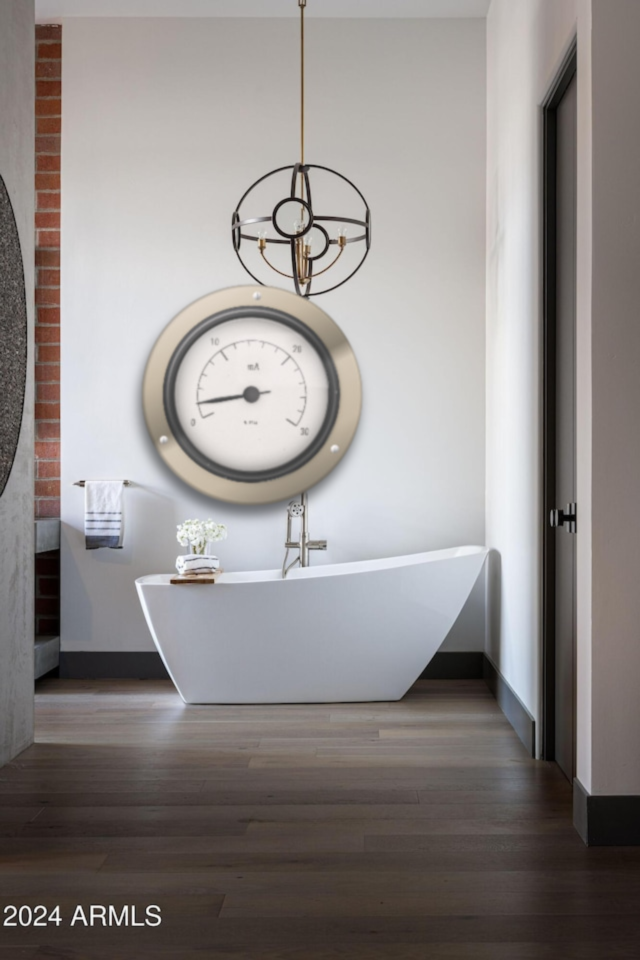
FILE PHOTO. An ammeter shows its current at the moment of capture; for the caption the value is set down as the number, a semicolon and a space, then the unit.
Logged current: 2; mA
